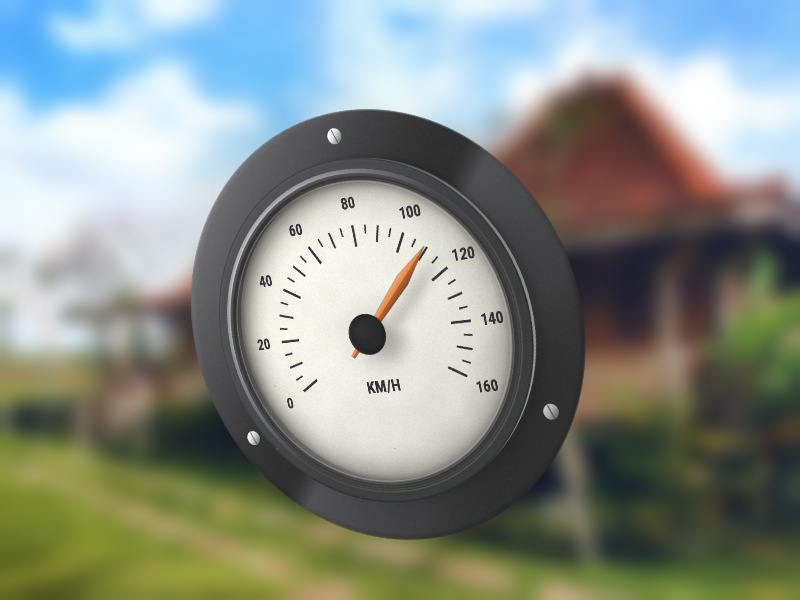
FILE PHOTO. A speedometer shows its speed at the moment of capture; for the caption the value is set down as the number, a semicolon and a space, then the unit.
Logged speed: 110; km/h
